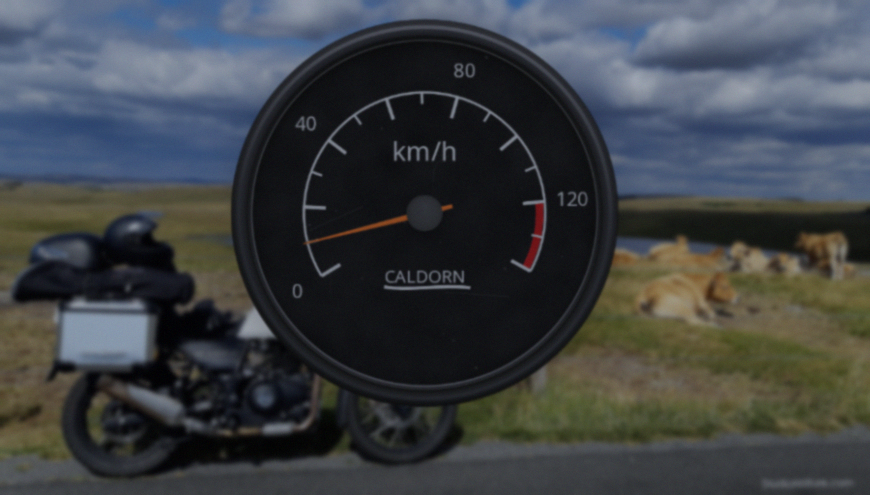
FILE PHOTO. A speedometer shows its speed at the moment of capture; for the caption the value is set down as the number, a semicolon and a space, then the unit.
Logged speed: 10; km/h
